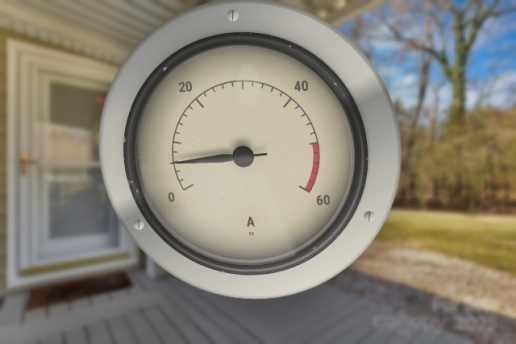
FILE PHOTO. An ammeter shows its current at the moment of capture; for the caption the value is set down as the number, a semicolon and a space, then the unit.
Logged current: 6; A
